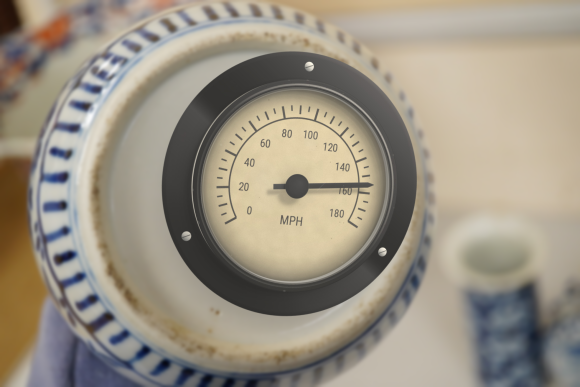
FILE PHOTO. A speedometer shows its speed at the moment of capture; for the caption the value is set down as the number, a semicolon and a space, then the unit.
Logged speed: 155; mph
